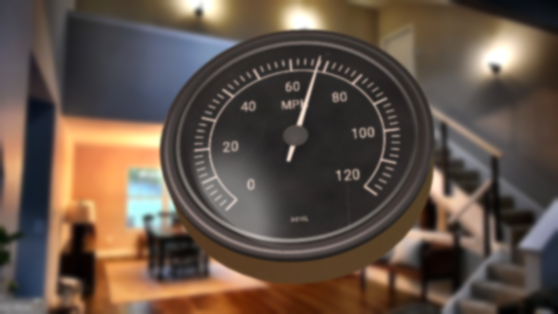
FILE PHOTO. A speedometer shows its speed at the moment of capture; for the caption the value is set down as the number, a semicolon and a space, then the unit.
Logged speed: 68; mph
